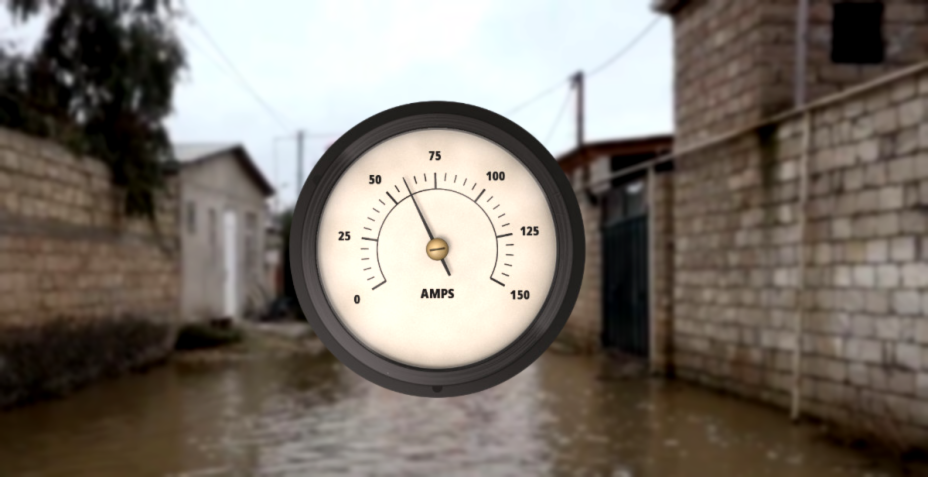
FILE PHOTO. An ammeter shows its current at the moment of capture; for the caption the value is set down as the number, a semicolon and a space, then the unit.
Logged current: 60; A
